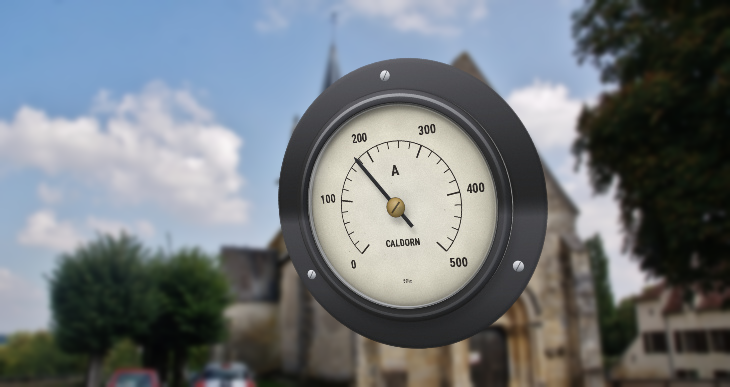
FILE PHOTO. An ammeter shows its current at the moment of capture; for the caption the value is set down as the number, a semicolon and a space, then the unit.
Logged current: 180; A
